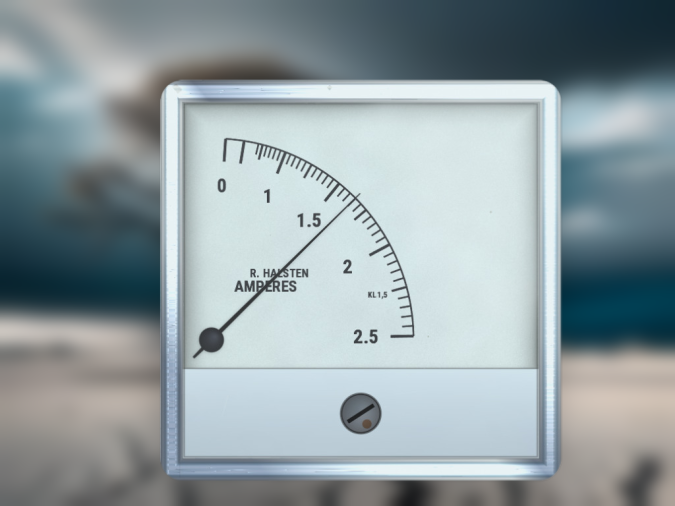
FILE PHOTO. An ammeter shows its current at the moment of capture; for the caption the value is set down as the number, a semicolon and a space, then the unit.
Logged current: 1.65; A
